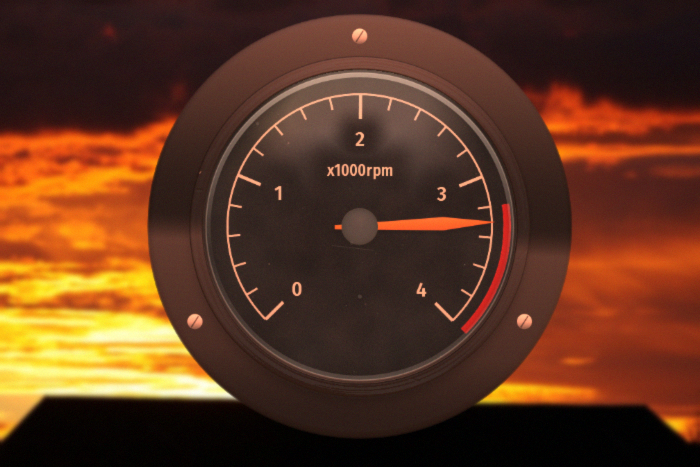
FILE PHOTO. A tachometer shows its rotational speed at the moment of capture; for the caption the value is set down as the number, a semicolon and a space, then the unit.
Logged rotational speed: 3300; rpm
